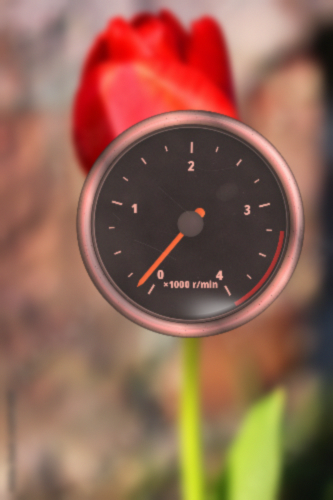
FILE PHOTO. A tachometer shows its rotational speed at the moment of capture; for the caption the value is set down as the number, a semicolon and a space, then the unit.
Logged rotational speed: 125; rpm
